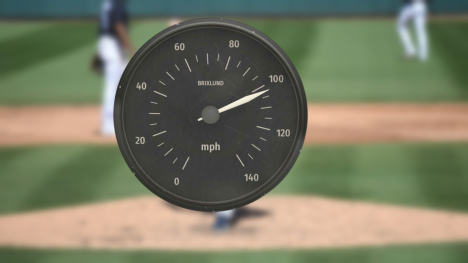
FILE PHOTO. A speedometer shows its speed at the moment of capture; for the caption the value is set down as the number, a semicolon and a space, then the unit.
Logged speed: 102.5; mph
